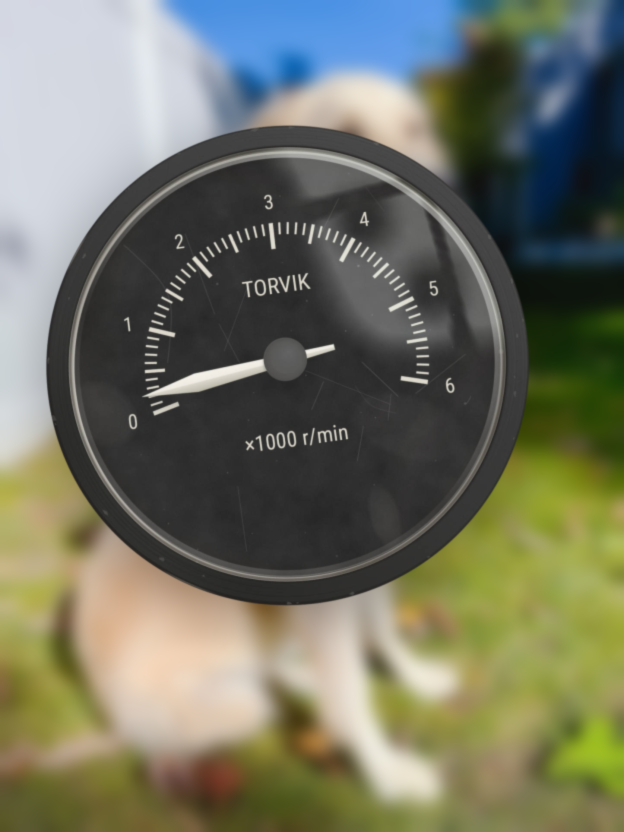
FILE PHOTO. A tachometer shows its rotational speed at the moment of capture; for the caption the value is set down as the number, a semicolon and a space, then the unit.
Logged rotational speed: 200; rpm
